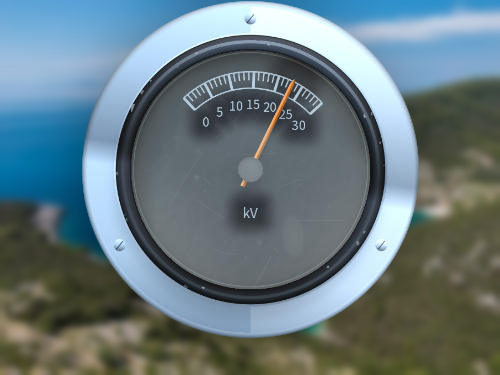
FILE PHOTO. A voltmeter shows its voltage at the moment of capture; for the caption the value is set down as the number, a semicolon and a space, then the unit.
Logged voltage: 23; kV
